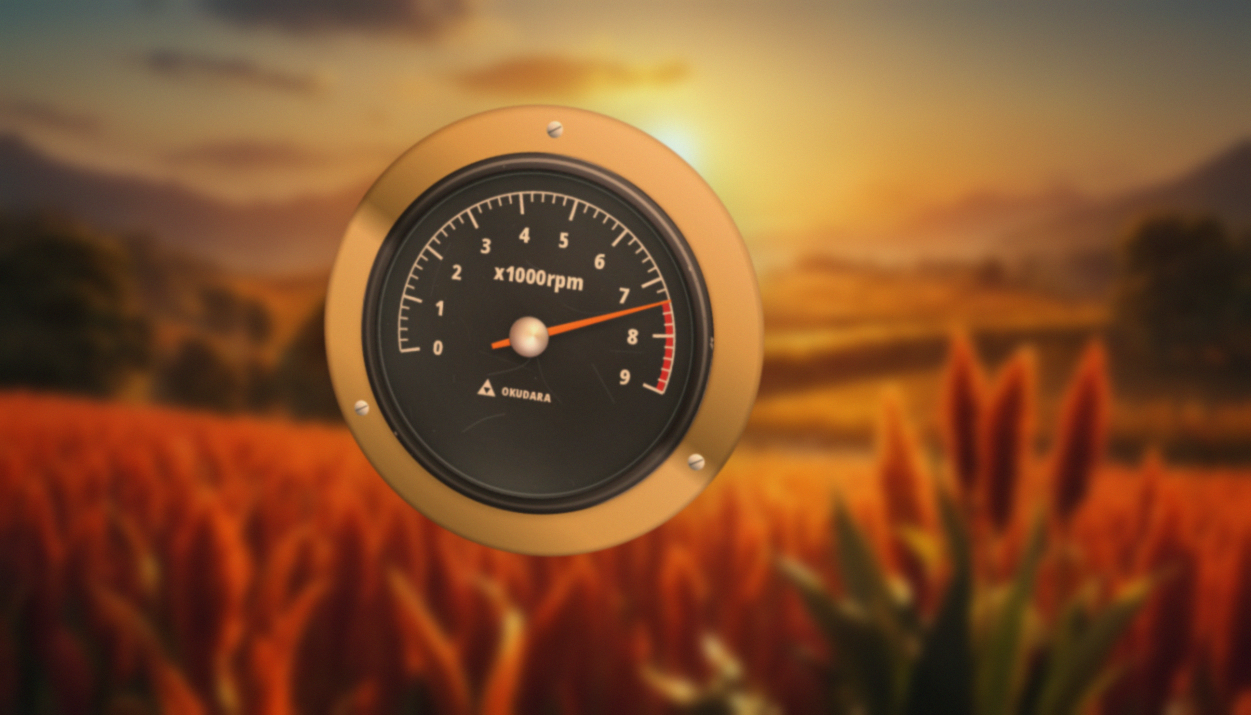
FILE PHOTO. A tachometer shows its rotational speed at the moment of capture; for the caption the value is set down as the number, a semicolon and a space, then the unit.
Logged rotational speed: 7400; rpm
